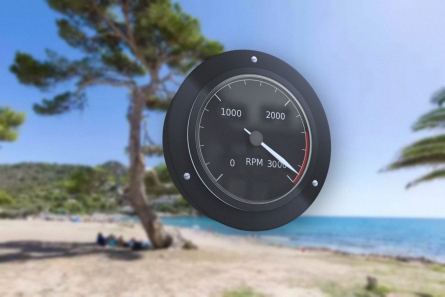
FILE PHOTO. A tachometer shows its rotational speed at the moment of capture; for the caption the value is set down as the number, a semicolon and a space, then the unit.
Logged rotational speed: 2900; rpm
